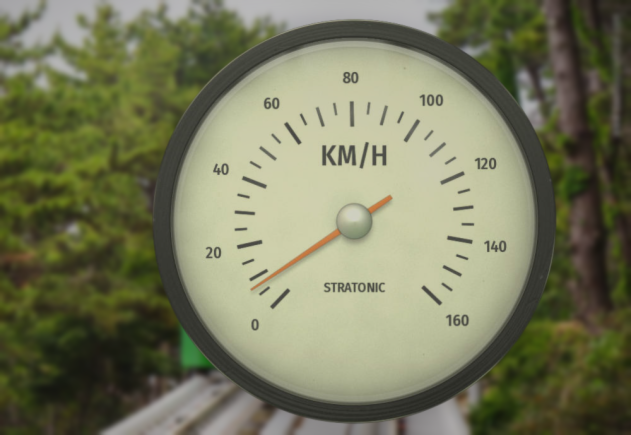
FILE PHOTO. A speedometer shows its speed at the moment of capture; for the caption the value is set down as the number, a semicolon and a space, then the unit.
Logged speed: 7.5; km/h
